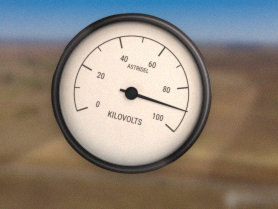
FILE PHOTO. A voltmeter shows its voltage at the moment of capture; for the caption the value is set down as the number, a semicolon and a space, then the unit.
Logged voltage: 90; kV
